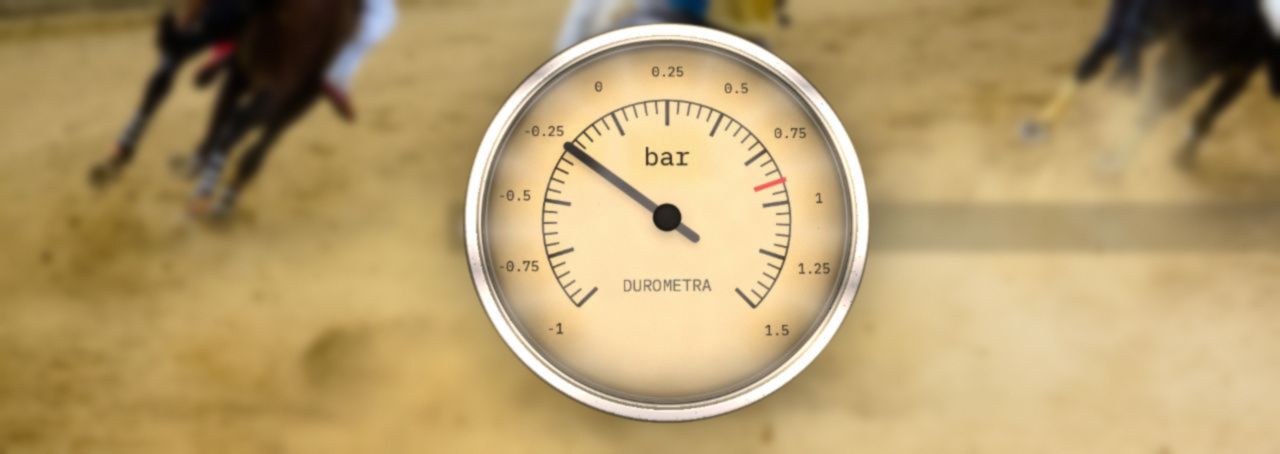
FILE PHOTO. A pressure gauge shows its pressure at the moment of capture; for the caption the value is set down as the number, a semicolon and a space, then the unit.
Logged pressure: -0.25; bar
